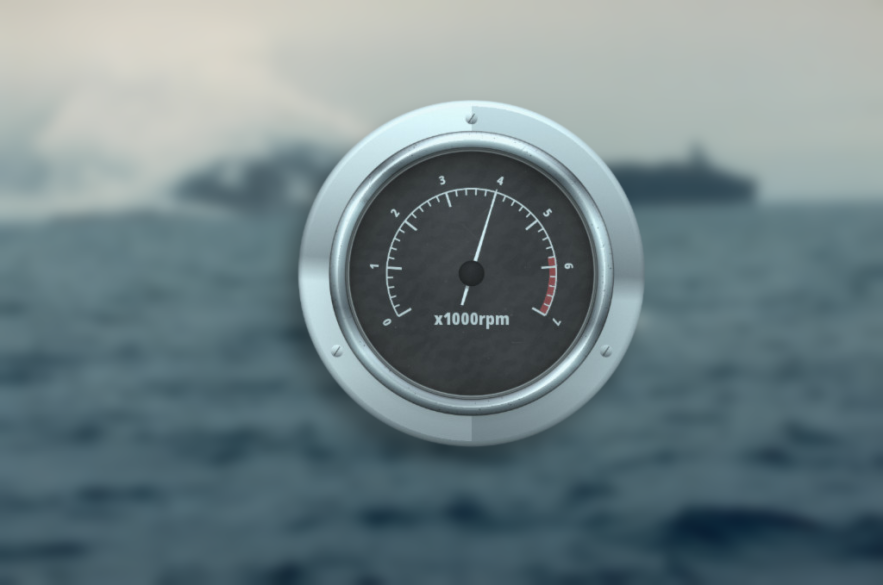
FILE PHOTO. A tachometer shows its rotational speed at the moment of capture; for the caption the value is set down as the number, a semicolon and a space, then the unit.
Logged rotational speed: 4000; rpm
